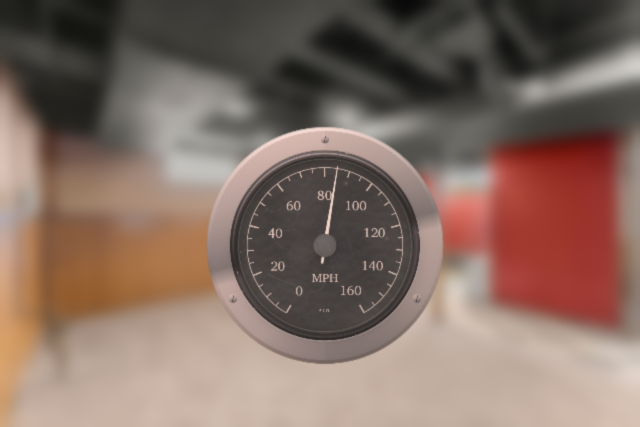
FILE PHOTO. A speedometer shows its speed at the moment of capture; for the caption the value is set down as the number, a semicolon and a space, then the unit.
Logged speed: 85; mph
